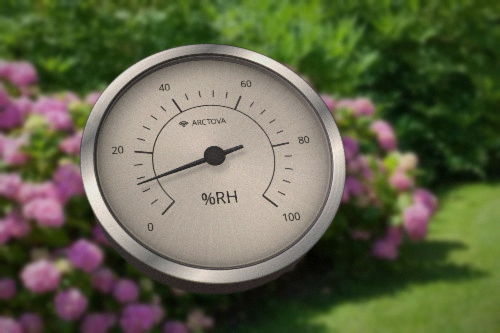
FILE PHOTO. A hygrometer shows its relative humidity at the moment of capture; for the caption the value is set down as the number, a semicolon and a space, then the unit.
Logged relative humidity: 10; %
